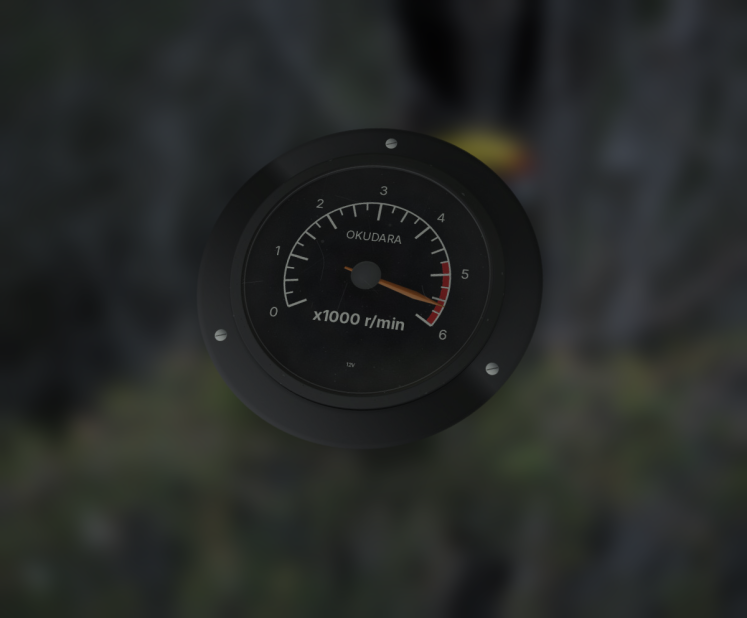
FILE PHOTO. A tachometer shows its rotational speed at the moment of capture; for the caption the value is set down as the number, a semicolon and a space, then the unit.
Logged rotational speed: 5625; rpm
